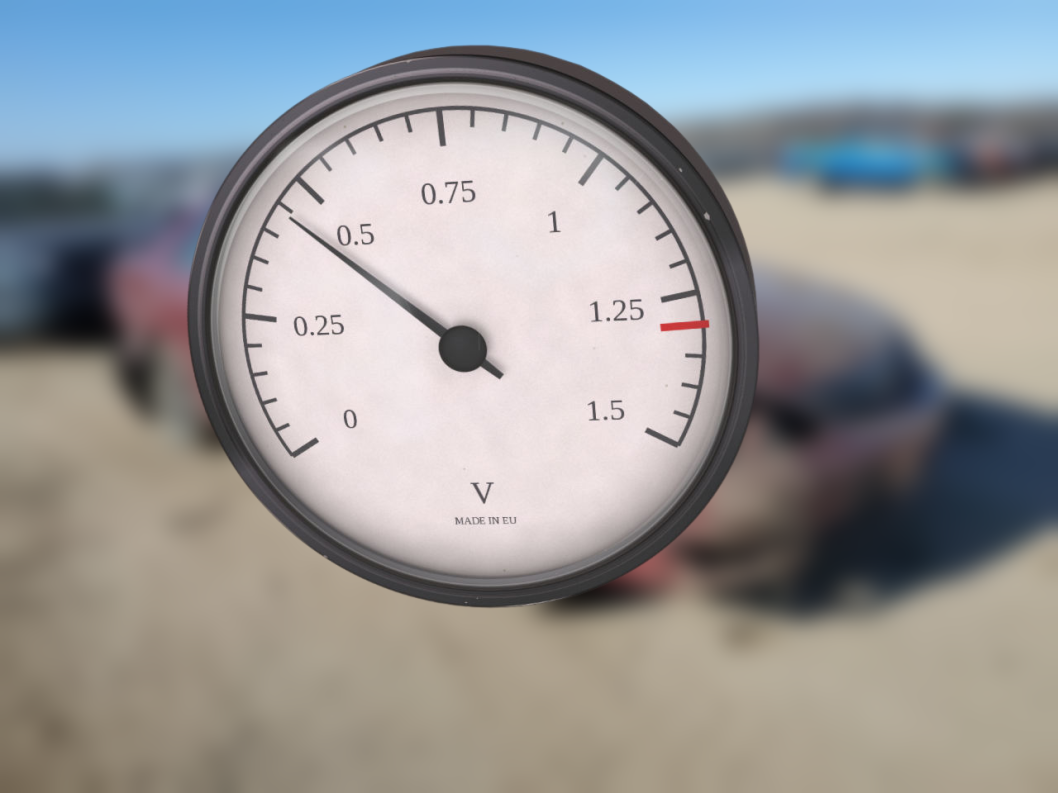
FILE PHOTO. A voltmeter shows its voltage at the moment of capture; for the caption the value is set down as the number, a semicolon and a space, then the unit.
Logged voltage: 0.45; V
